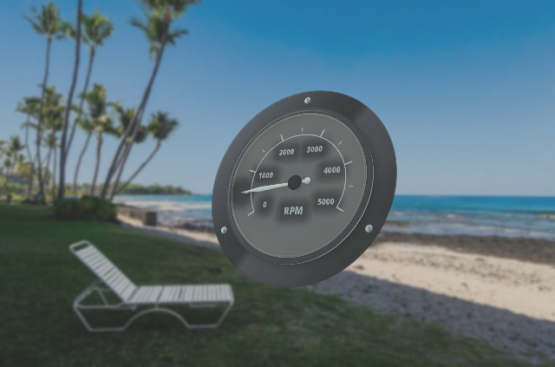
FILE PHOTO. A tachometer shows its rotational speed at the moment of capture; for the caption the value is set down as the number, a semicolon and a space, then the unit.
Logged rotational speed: 500; rpm
